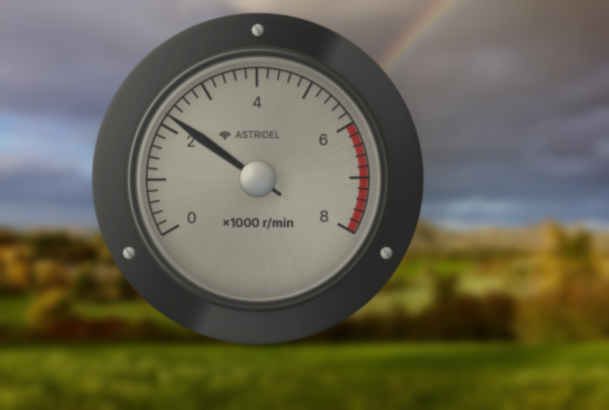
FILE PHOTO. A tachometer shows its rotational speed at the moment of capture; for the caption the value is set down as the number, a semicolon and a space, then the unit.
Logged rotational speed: 2200; rpm
